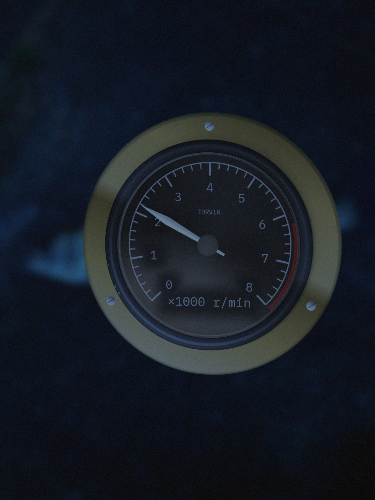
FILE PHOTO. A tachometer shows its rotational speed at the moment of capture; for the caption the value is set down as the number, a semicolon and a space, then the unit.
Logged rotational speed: 2200; rpm
